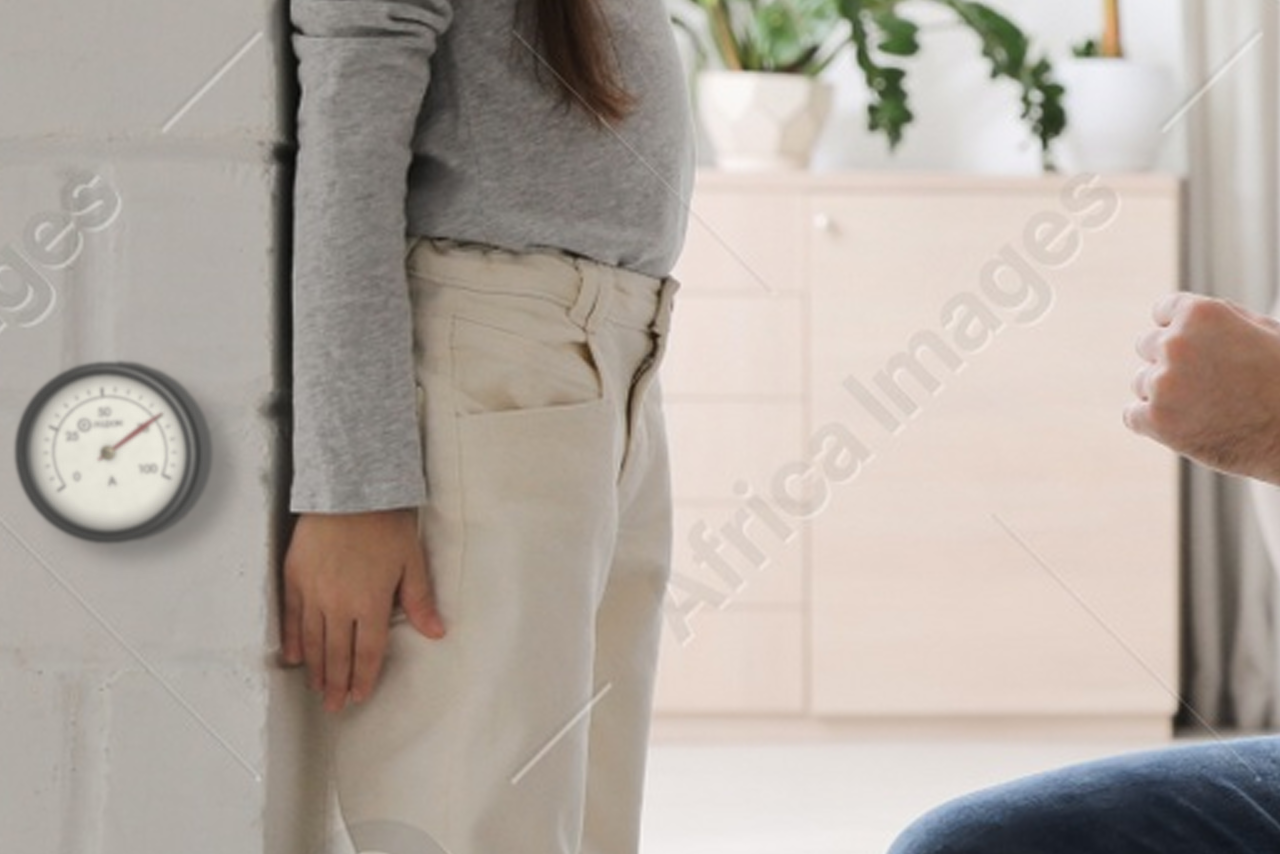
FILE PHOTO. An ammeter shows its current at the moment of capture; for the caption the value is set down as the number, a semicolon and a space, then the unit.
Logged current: 75; A
